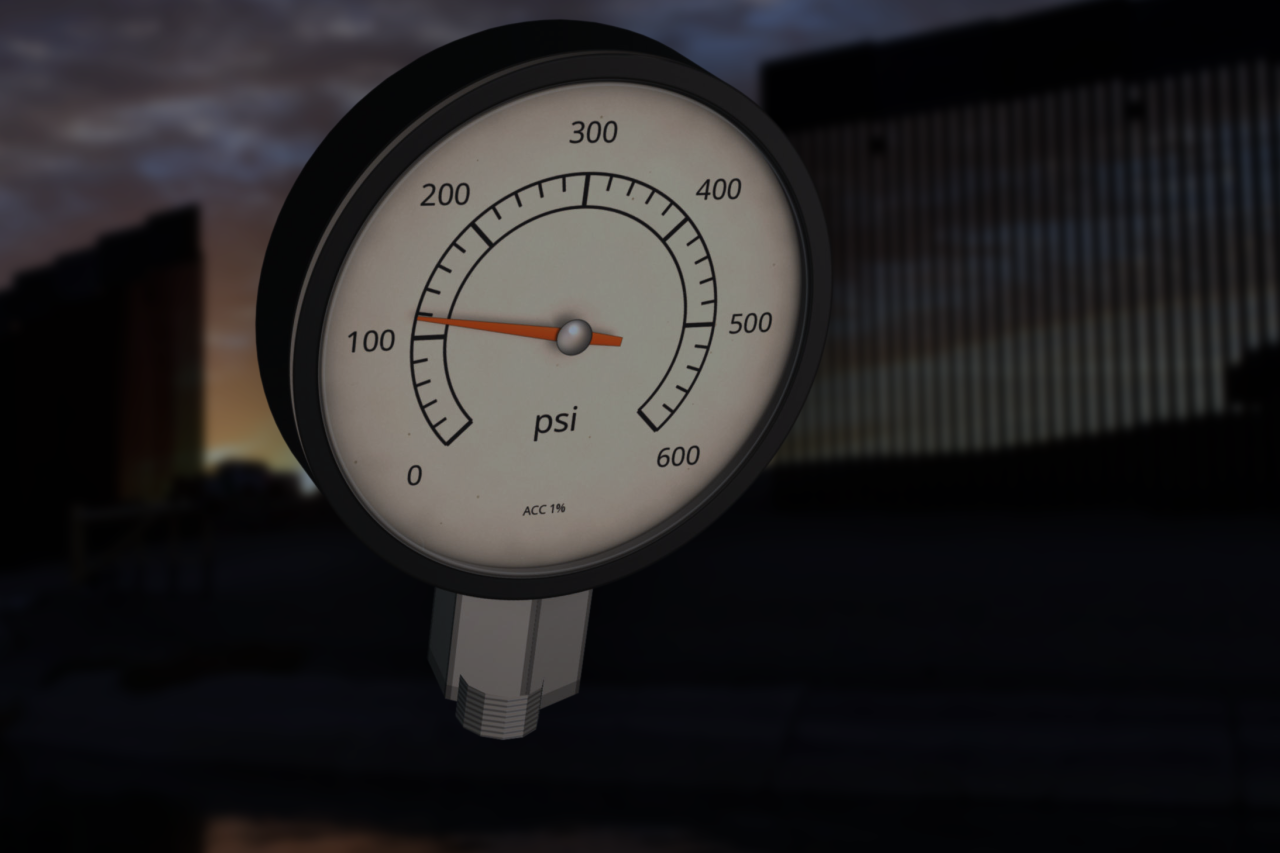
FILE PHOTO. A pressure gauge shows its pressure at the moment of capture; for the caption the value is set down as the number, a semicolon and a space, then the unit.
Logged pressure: 120; psi
